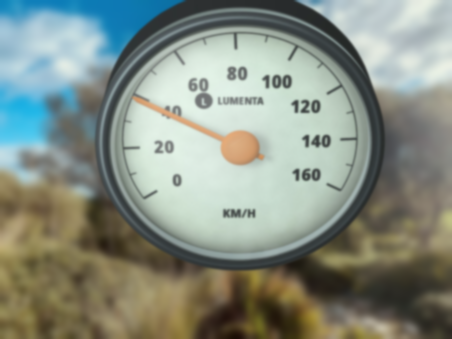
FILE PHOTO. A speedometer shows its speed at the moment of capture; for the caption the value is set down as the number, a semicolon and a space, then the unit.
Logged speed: 40; km/h
